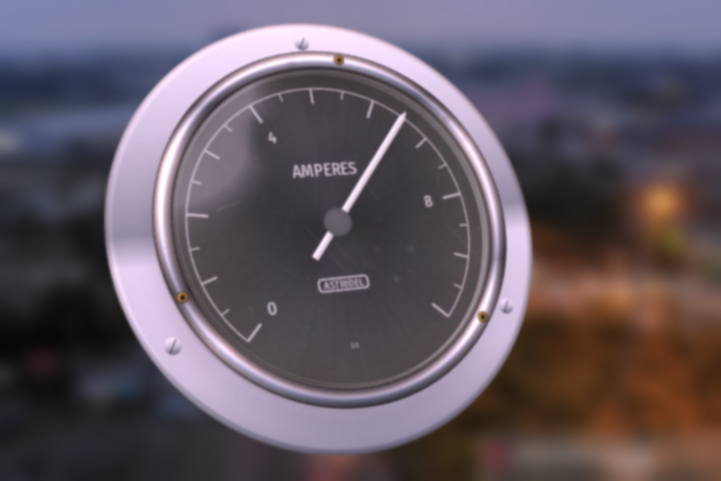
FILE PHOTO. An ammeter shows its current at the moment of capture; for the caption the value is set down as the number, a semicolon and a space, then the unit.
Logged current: 6.5; A
